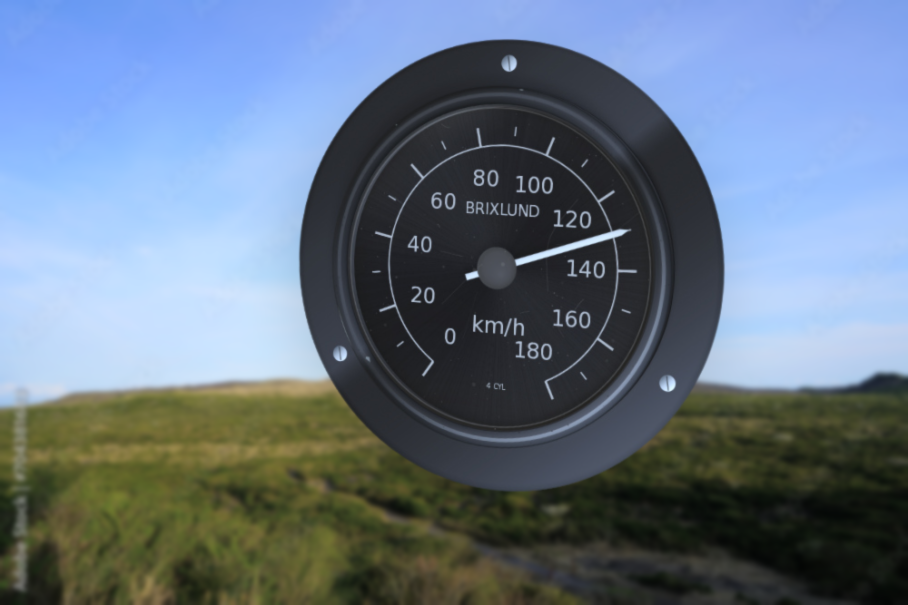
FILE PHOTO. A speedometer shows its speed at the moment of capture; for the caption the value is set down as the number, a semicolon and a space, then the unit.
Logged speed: 130; km/h
